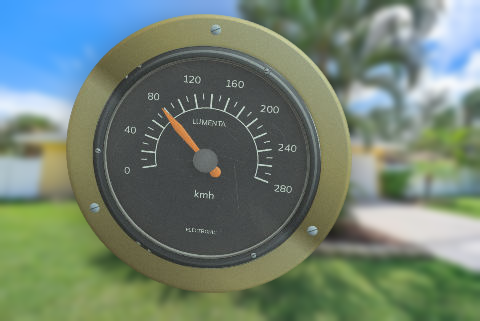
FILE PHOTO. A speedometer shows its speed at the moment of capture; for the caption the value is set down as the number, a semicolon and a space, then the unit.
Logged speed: 80; km/h
